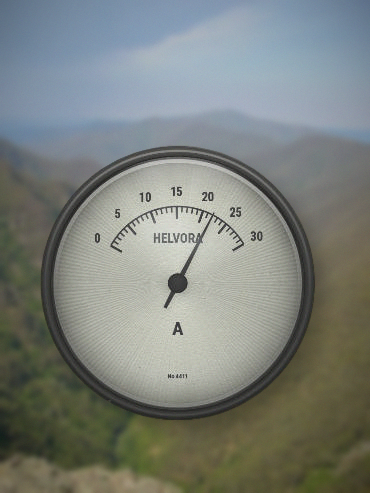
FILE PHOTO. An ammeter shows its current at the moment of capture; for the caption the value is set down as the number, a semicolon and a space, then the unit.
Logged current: 22; A
